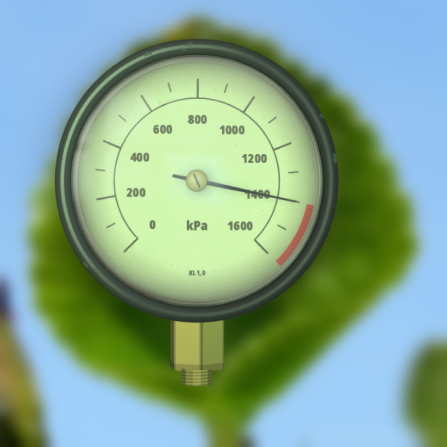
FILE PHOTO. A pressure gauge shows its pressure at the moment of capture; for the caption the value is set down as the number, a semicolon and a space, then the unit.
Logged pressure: 1400; kPa
